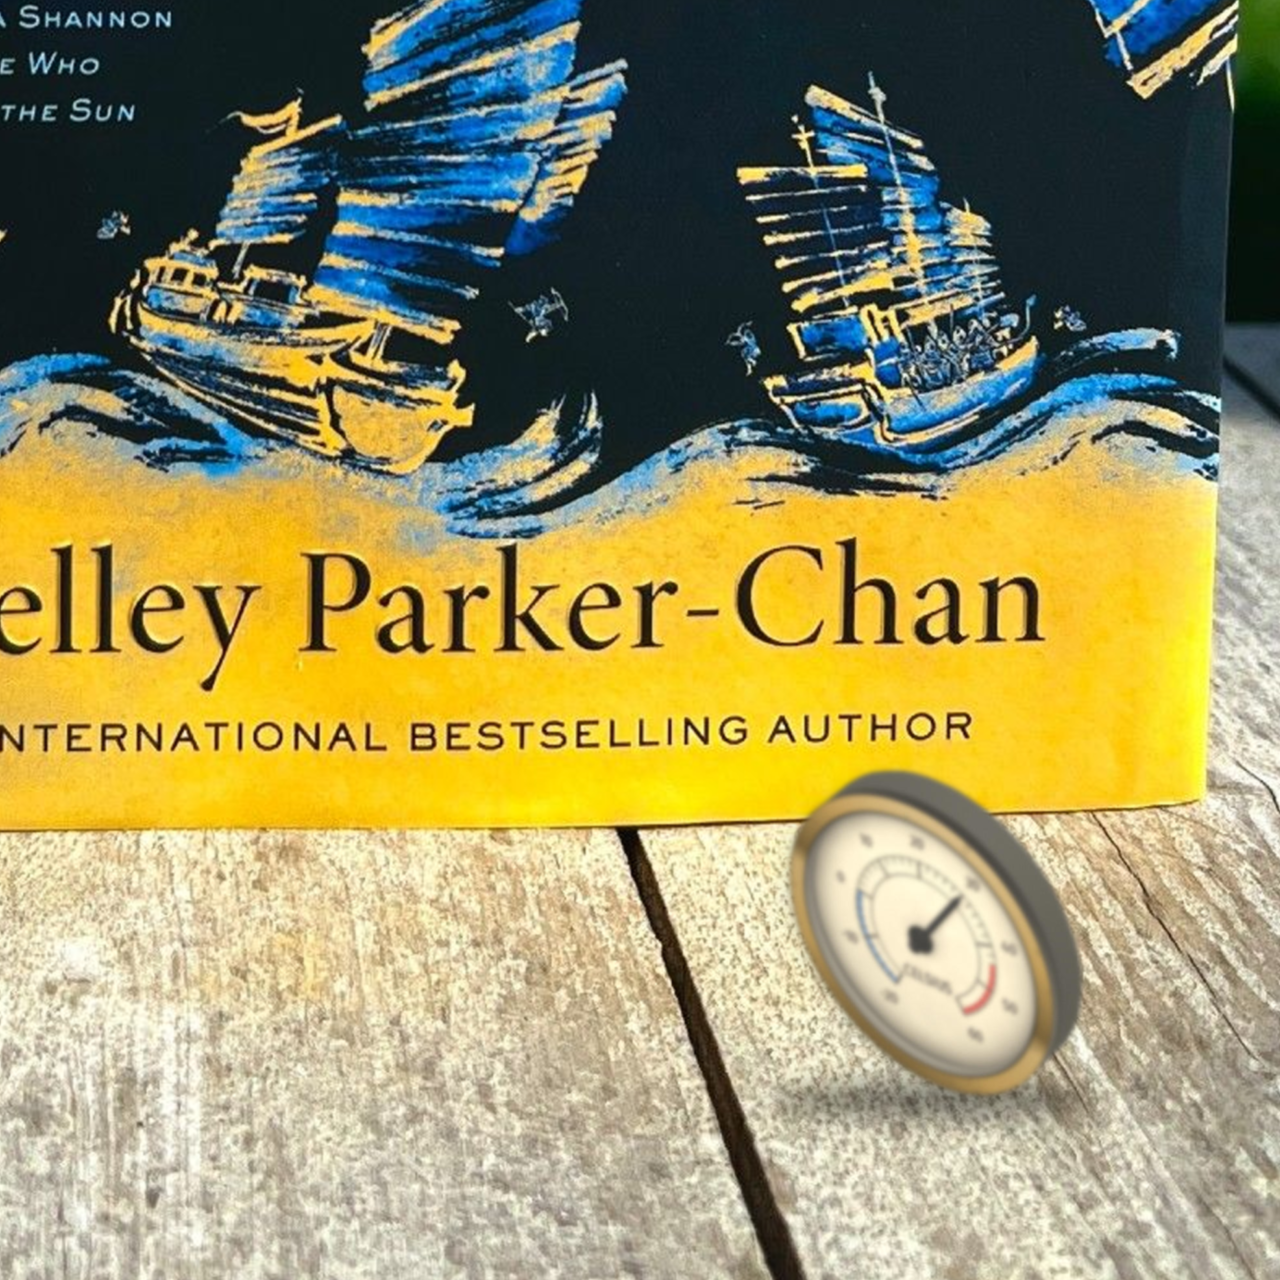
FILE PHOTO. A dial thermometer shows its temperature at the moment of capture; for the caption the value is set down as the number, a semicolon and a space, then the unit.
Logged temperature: 30; °C
